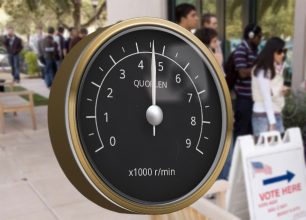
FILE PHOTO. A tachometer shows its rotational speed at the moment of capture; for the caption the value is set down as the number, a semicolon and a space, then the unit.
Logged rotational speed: 4500; rpm
